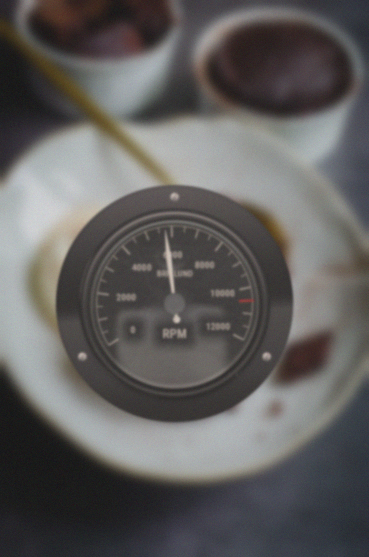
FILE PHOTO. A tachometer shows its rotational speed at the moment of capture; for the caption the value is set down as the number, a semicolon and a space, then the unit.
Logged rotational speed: 5750; rpm
